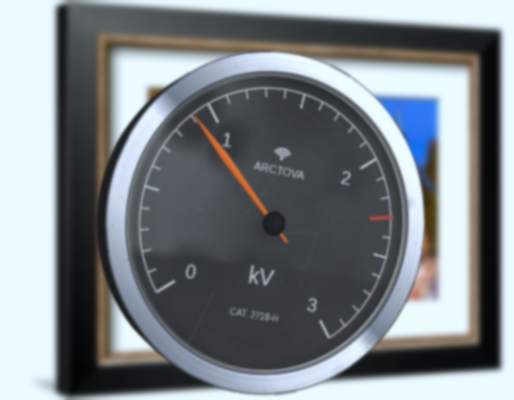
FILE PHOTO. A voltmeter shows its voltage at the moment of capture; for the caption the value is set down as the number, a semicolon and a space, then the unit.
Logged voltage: 0.9; kV
